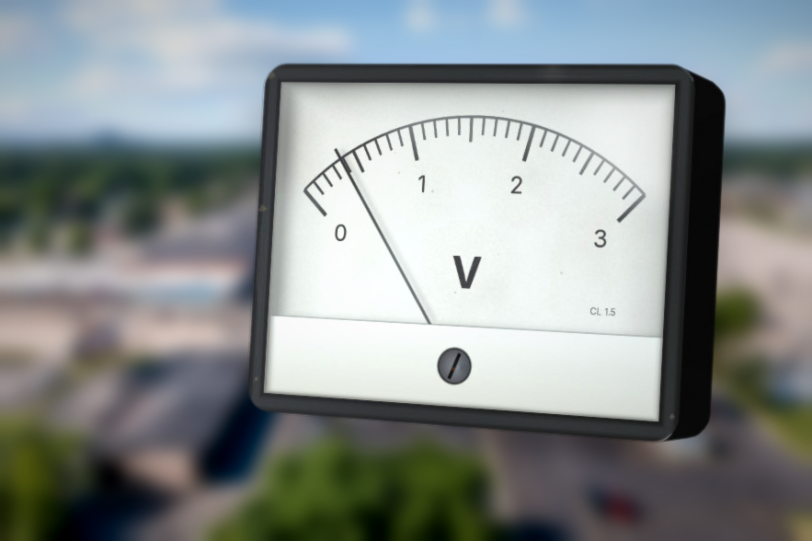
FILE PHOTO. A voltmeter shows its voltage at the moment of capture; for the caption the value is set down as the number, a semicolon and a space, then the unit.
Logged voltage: 0.4; V
